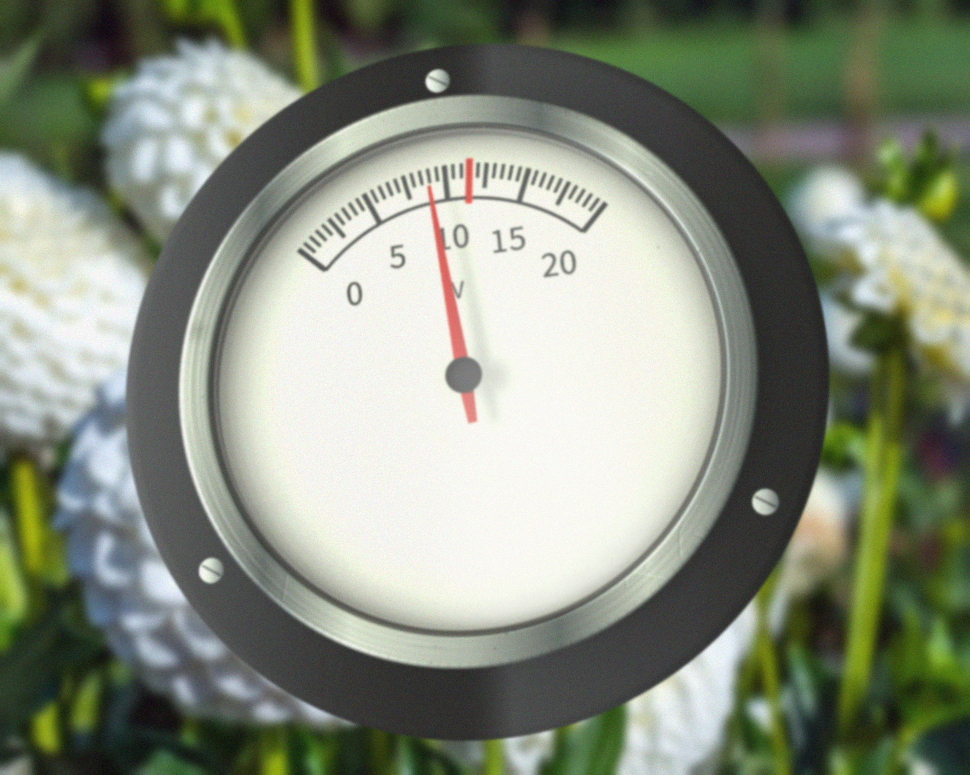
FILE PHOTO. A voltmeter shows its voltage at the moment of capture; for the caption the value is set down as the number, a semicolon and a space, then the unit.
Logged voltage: 9; V
